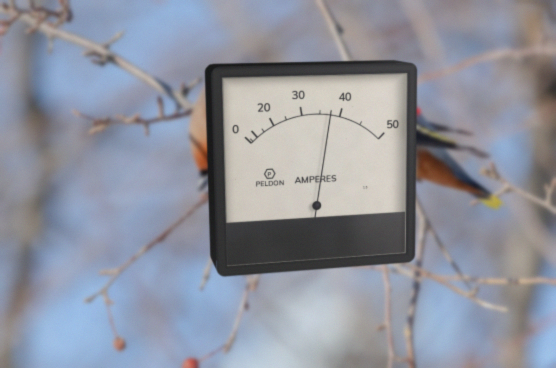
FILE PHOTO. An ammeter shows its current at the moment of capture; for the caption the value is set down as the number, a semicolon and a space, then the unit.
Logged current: 37.5; A
